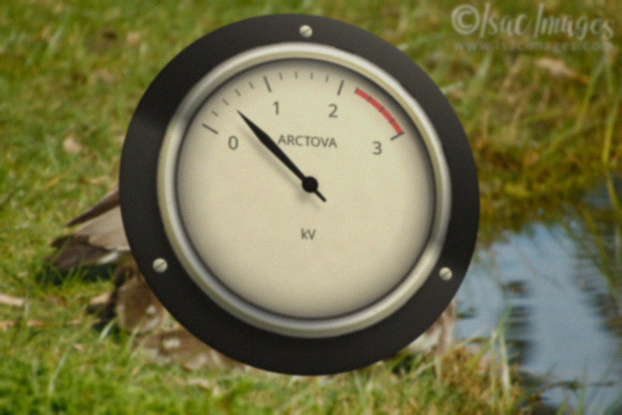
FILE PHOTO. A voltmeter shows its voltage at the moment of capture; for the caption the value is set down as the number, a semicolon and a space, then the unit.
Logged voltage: 0.4; kV
